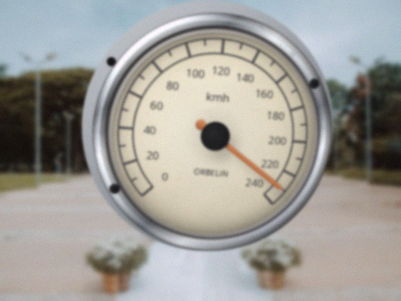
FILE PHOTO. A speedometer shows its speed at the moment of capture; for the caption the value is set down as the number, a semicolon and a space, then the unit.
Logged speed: 230; km/h
